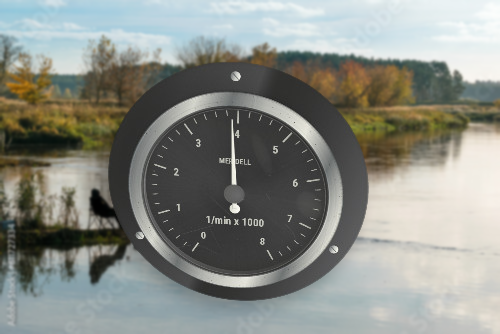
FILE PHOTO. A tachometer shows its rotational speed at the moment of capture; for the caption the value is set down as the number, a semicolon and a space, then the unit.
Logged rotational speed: 3900; rpm
